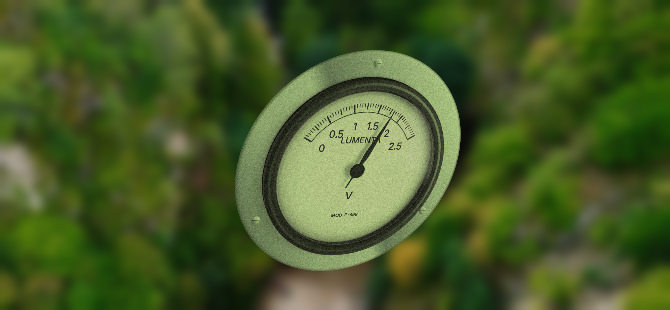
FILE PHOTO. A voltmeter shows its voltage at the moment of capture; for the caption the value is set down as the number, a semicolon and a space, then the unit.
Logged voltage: 1.75; V
